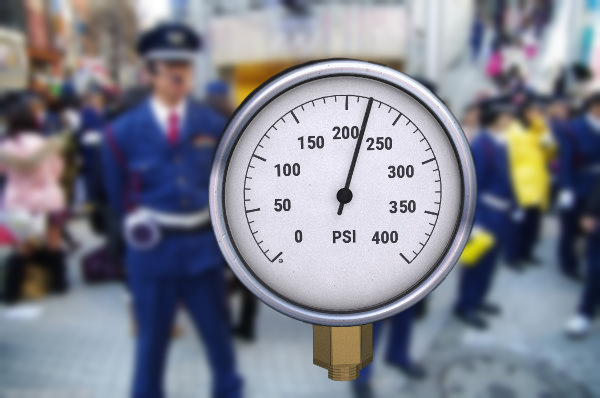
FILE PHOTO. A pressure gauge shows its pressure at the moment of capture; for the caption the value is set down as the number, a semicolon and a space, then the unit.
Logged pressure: 220; psi
